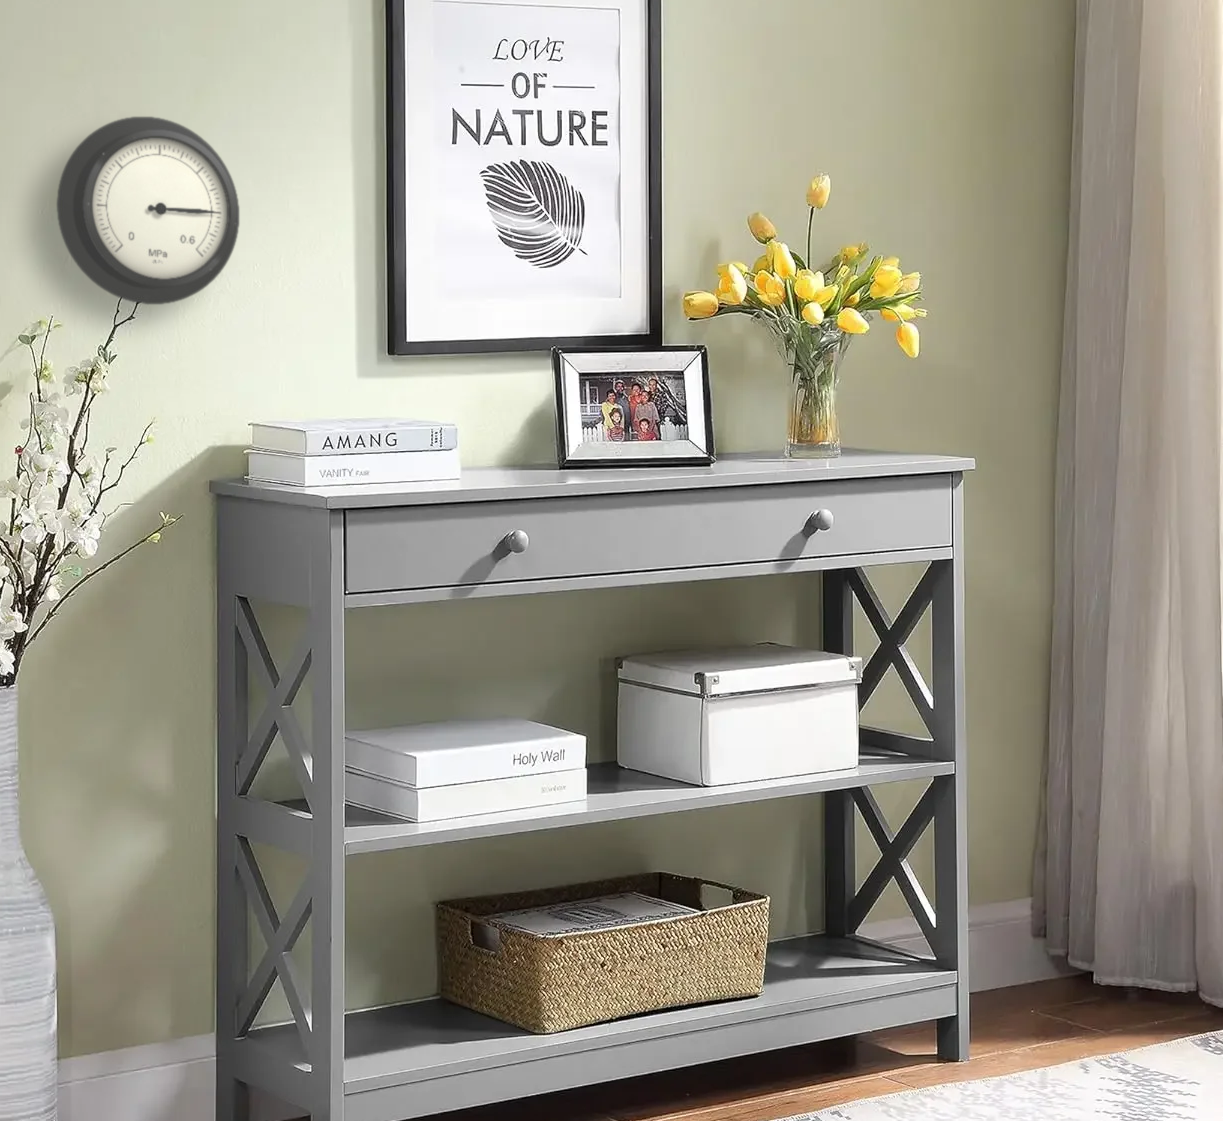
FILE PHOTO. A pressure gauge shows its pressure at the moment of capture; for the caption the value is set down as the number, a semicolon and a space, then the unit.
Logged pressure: 0.5; MPa
